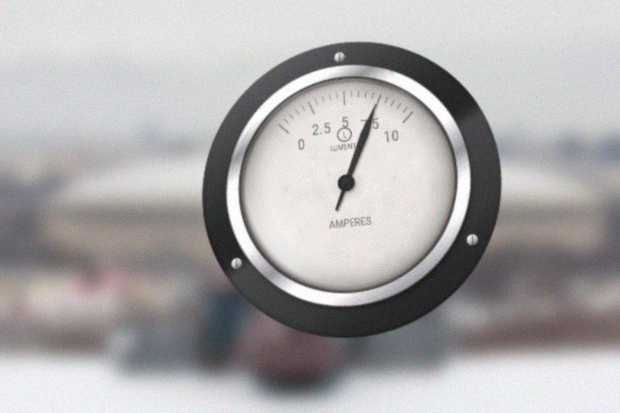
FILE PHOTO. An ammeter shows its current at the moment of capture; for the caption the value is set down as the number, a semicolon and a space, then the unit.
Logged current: 7.5; A
